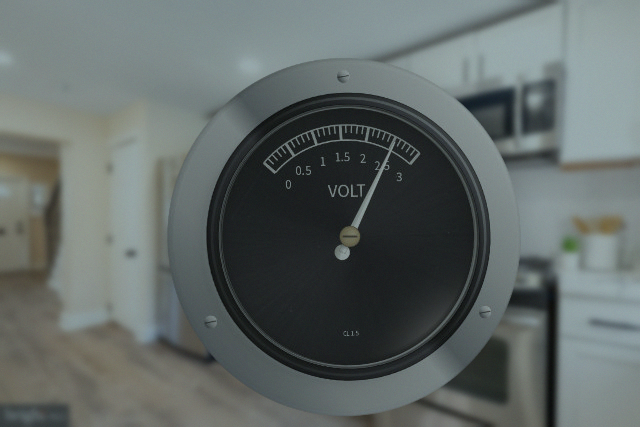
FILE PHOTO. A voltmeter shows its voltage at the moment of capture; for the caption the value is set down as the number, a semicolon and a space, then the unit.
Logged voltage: 2.5; V
